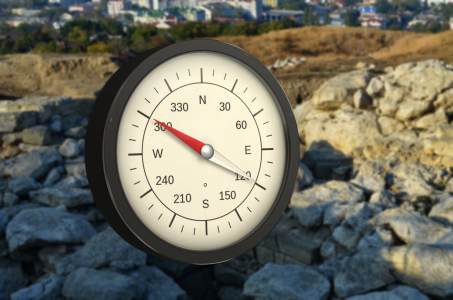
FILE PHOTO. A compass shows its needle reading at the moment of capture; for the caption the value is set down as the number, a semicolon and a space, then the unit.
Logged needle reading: 300; °
